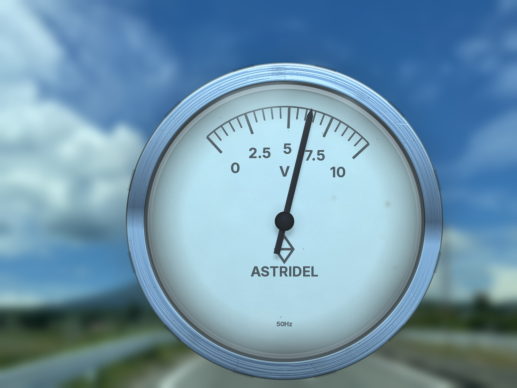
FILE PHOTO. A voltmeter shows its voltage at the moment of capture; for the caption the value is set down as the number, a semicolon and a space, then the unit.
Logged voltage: 6.25; V
